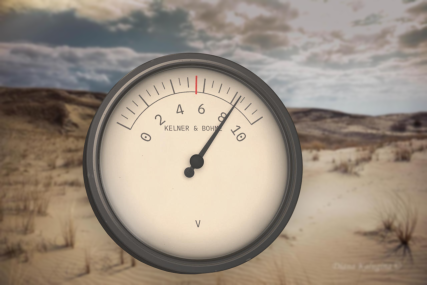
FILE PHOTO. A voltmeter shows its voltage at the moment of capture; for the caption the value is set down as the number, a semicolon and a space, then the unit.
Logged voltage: 8.25; V
